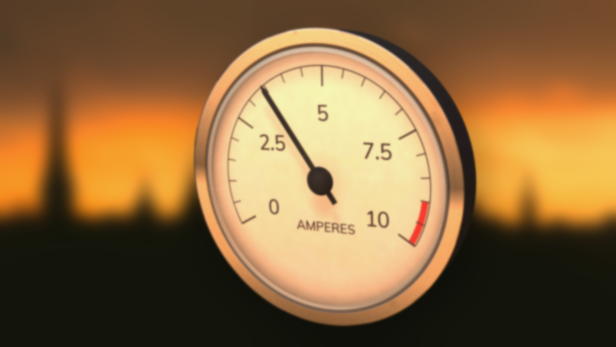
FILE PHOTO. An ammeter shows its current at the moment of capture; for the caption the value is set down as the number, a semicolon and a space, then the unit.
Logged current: 3.5; A
